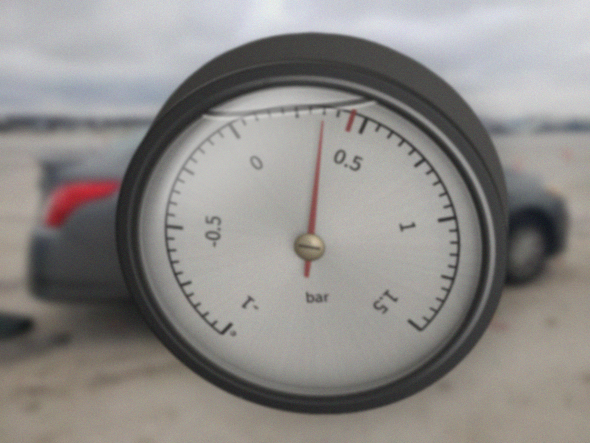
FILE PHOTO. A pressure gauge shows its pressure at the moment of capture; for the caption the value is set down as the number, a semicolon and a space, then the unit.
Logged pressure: 0.35; bar
